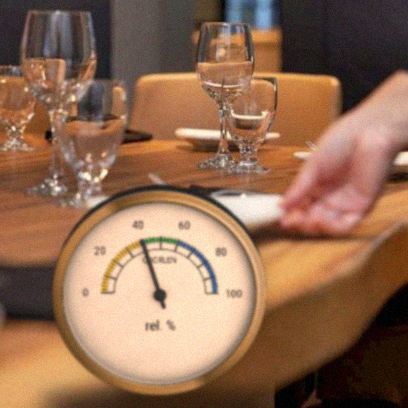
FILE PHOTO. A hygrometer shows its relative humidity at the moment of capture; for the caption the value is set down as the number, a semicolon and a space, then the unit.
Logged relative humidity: 40; %
